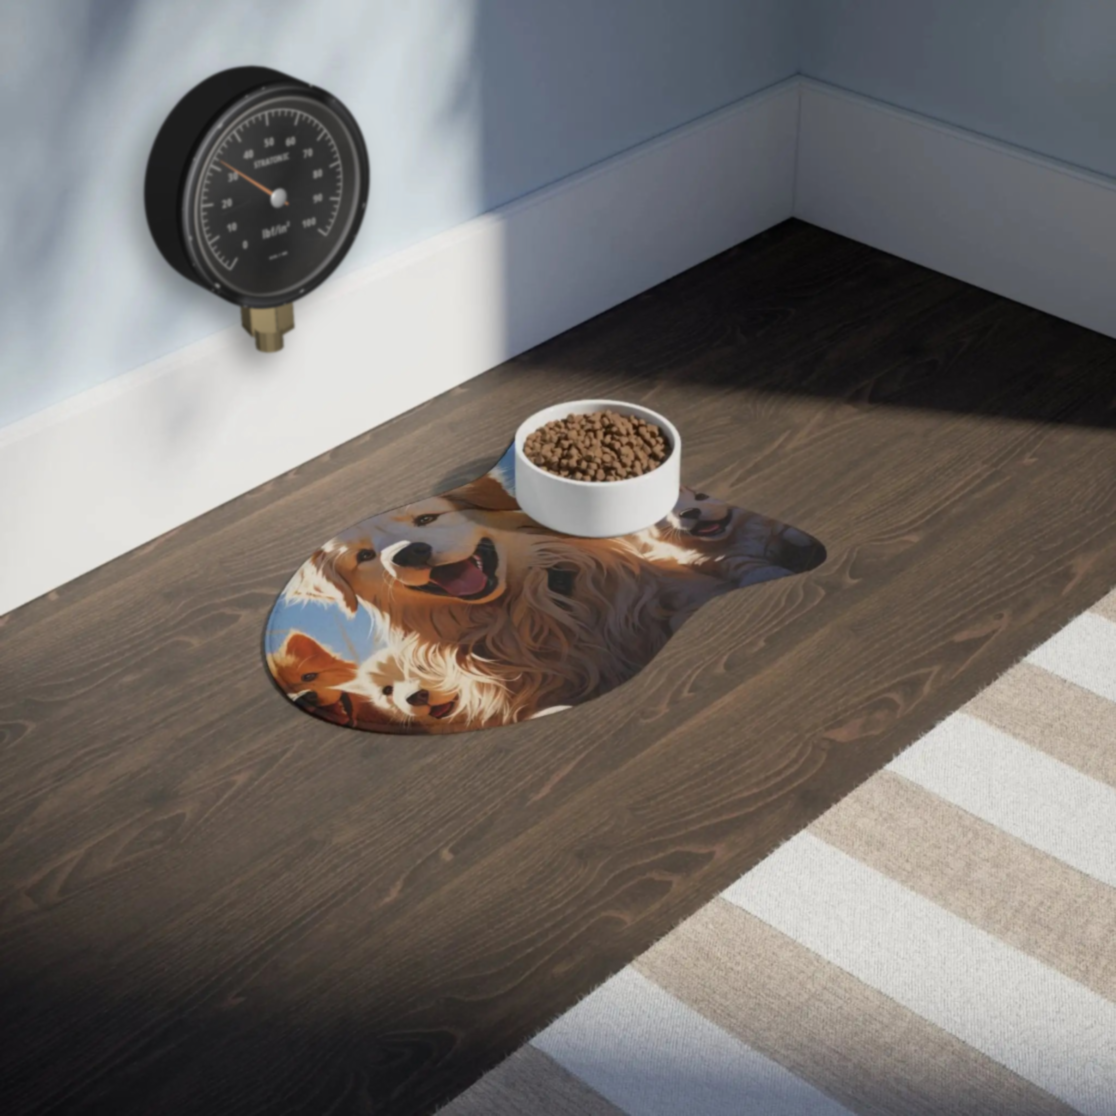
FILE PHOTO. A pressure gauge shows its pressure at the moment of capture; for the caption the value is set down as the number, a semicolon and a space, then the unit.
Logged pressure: 32; psi
